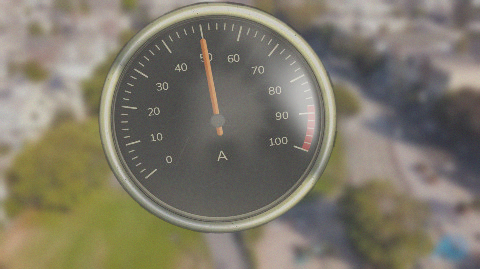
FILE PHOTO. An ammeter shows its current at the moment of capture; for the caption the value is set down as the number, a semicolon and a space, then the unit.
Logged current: 50; A
